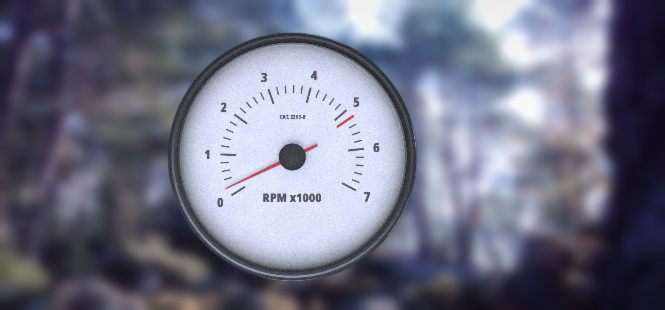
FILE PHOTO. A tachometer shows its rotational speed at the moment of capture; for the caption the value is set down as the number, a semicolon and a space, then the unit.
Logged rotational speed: 200; rpm
